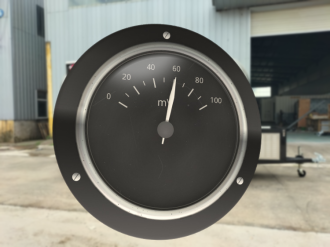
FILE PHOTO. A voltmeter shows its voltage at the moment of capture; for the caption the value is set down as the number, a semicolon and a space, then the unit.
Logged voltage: 60; mV
